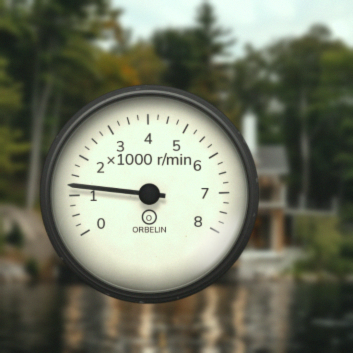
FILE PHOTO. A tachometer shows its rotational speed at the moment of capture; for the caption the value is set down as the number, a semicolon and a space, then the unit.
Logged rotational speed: 1250; rpm
